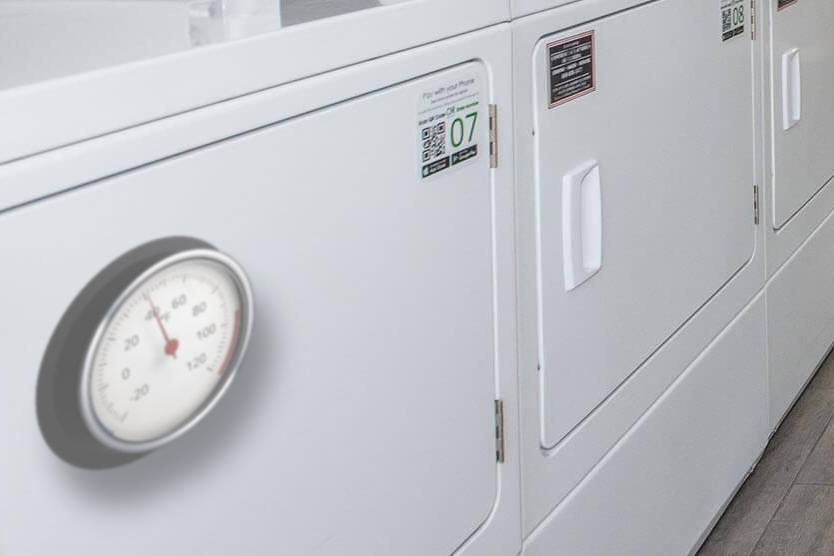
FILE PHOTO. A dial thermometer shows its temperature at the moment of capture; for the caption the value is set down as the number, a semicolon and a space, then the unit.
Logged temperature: 40; °F
